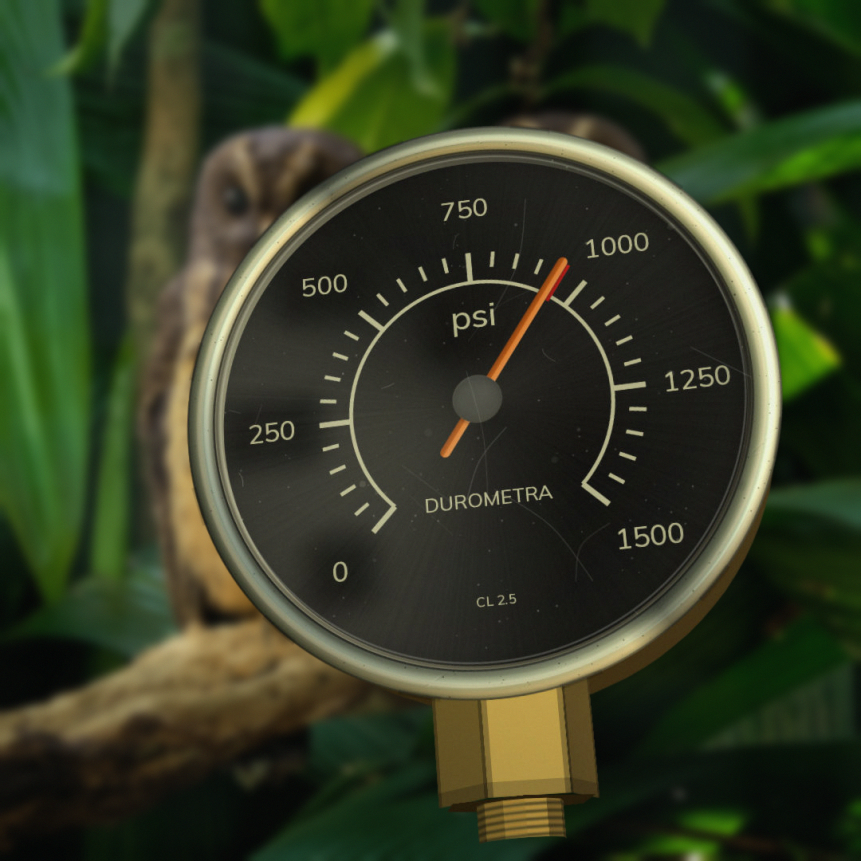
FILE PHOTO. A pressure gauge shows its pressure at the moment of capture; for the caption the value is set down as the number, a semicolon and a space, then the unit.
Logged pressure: 950; psi
